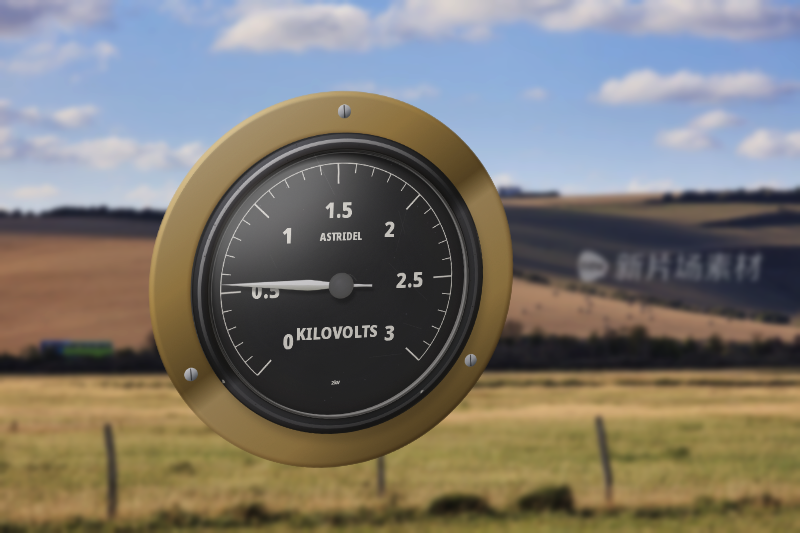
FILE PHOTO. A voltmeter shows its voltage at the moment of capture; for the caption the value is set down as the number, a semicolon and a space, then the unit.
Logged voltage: 0.55; kV
